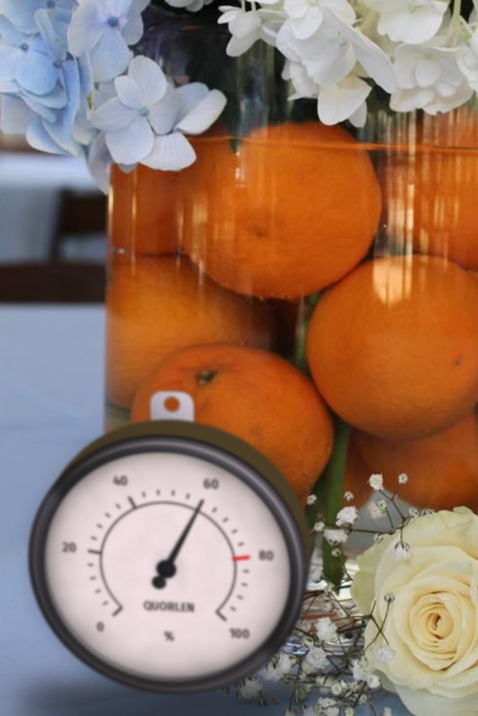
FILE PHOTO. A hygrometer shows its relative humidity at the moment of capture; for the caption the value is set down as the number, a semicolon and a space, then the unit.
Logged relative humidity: 60; %
